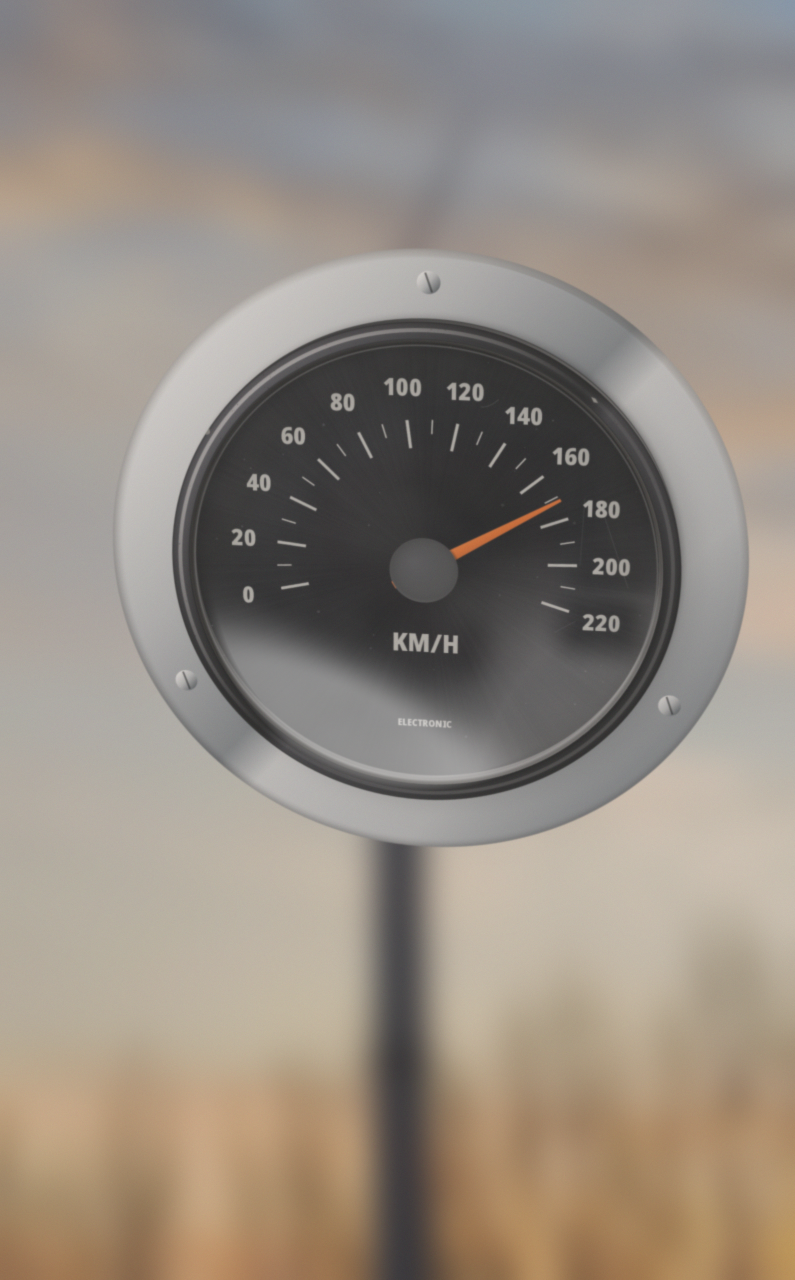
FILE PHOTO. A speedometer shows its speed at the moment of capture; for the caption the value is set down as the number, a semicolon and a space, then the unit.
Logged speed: 170; km/h
